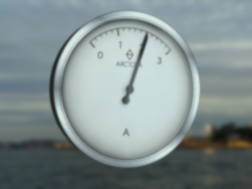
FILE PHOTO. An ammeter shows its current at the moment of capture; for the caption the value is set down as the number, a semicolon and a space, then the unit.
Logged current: 2; A
